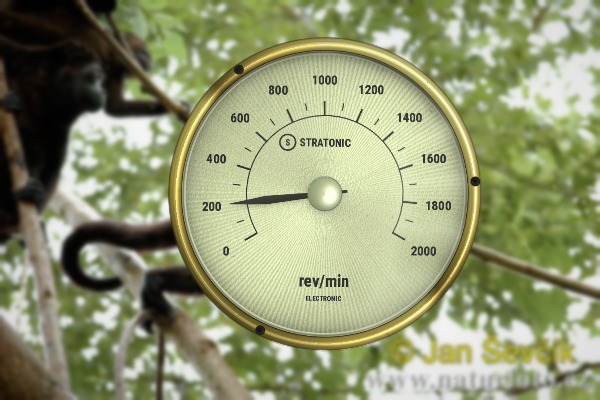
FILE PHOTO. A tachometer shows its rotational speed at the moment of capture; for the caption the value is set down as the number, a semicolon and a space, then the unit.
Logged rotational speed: 200; rpm
